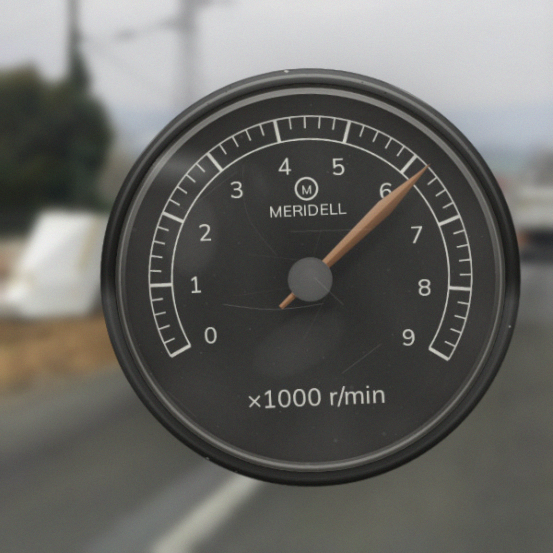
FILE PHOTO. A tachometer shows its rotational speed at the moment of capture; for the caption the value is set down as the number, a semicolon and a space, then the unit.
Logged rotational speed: 6200; rpm
